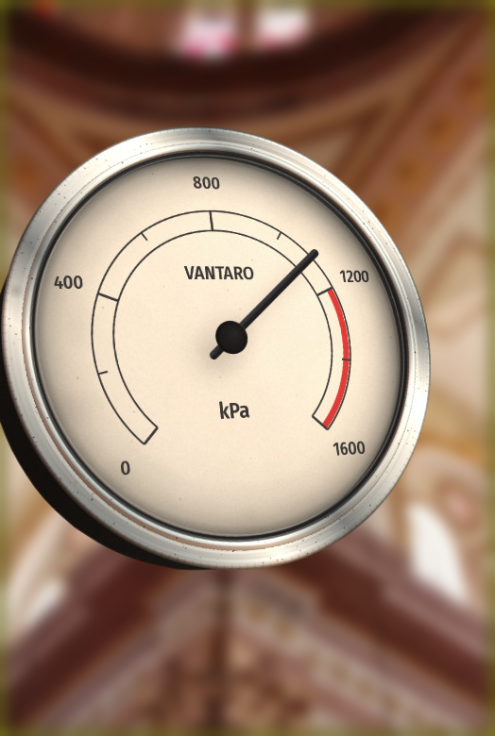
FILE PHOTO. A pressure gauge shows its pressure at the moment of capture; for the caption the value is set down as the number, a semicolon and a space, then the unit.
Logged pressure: 1100; kPa
